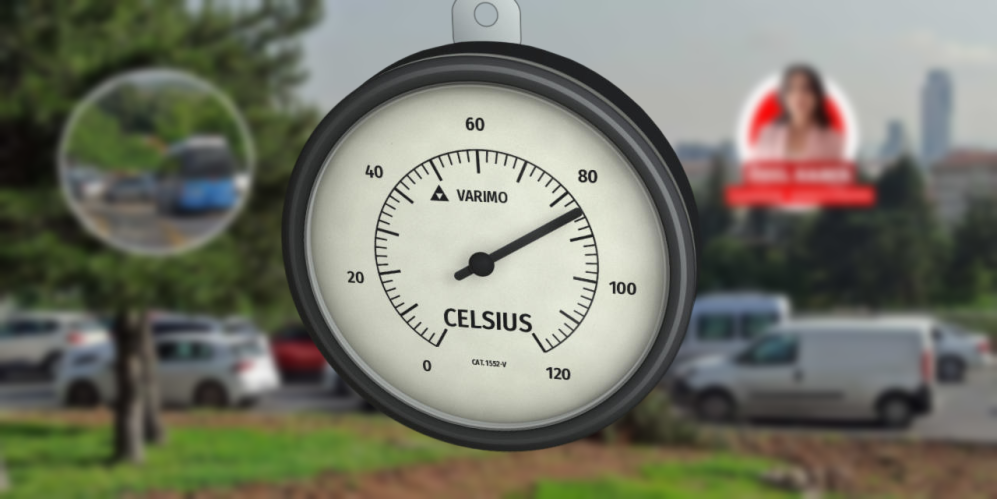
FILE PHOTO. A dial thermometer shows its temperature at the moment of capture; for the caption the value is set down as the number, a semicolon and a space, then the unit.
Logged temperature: 84; °C
